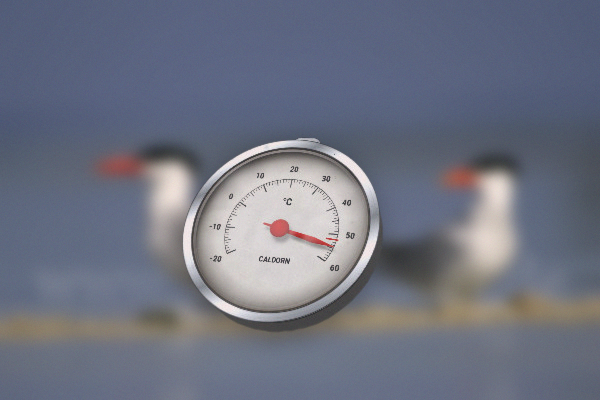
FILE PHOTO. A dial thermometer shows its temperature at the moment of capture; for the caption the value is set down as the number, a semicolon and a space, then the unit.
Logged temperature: 55; °C
